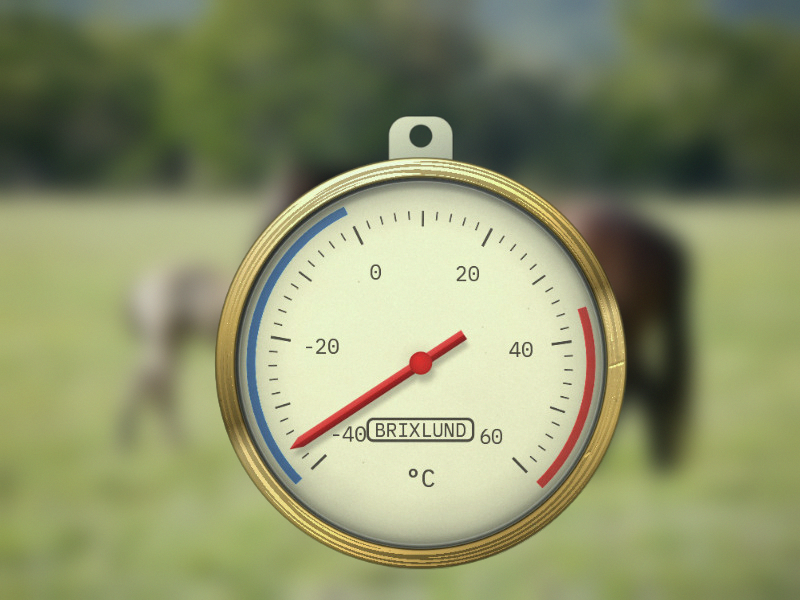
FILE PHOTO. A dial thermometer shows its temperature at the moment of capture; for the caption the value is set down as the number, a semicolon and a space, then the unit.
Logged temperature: -36; °C
